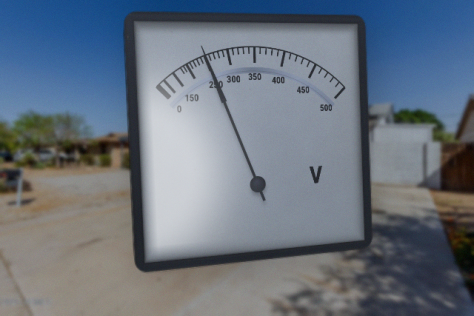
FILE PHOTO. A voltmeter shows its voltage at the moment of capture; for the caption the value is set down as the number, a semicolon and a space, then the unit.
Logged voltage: 250; V
